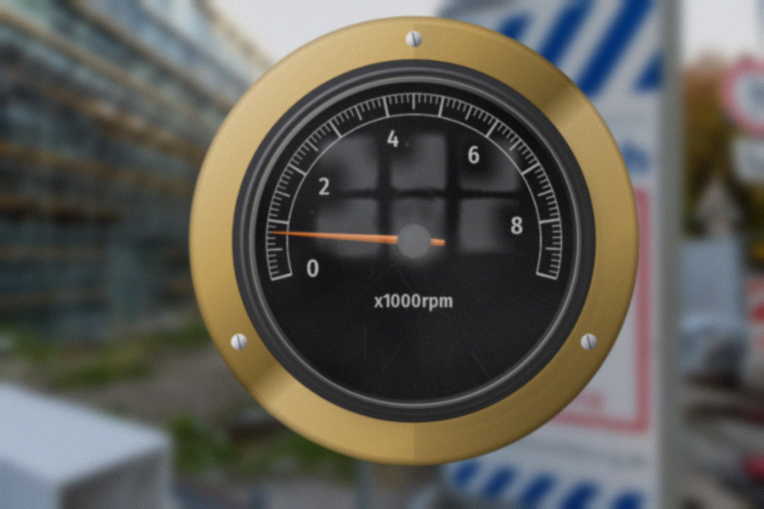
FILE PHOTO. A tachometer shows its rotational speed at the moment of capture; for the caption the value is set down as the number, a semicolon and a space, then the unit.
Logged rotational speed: 800; rpm
